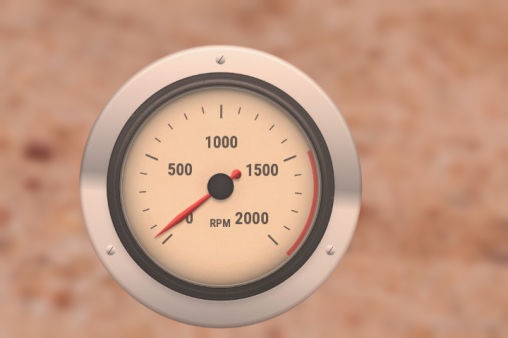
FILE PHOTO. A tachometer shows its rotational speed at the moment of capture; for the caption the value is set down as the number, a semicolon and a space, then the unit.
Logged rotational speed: 50; rpm
